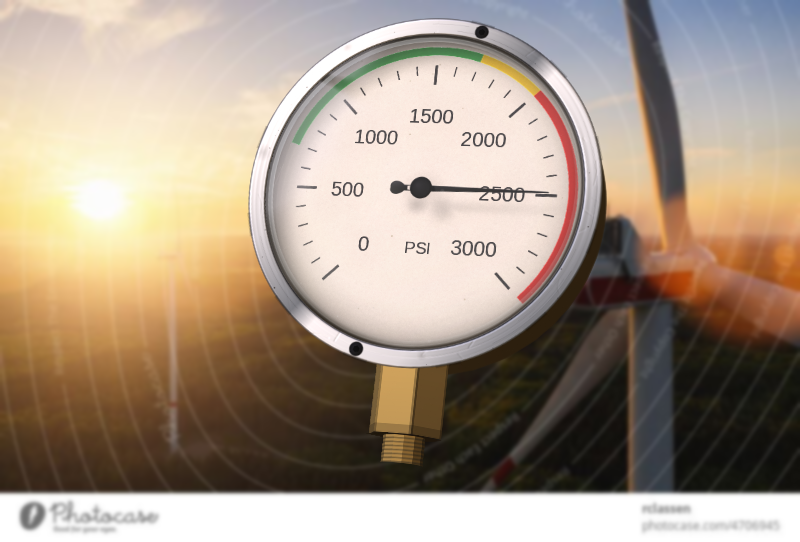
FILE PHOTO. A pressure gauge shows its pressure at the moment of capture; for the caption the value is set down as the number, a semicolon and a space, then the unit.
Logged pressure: 2500; psi
